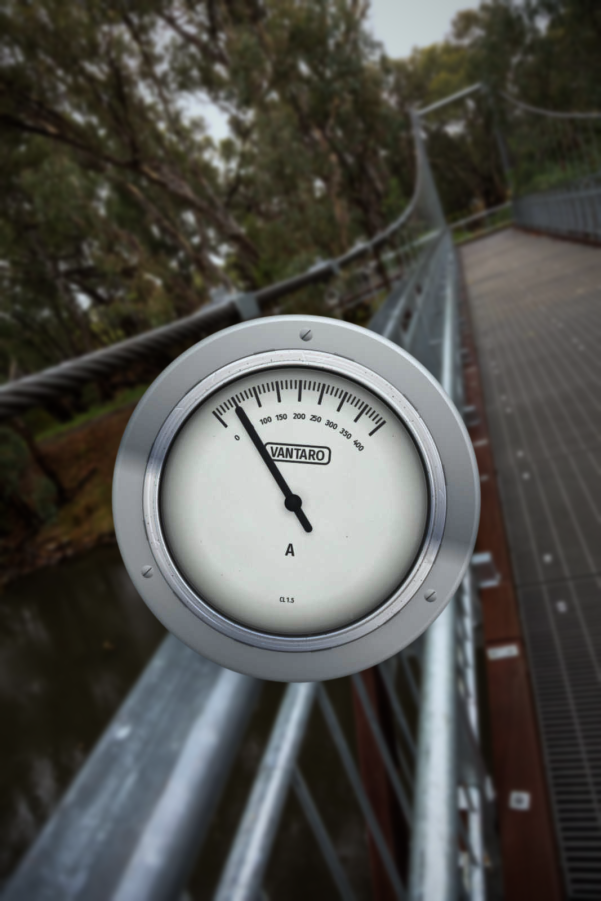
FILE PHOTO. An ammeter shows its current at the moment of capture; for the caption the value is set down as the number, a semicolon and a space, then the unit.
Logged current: 50; A
